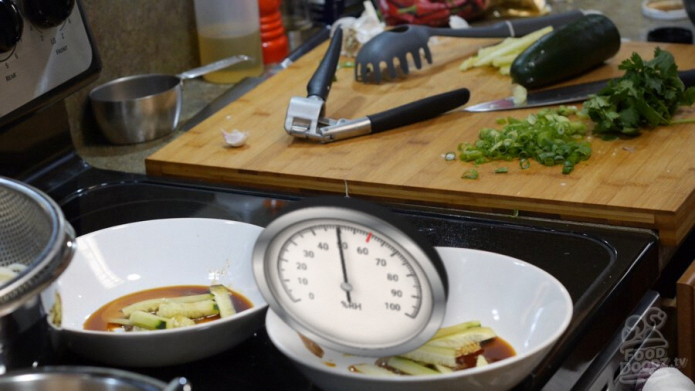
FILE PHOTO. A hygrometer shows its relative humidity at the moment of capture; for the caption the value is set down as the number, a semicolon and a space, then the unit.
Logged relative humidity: 50; %
